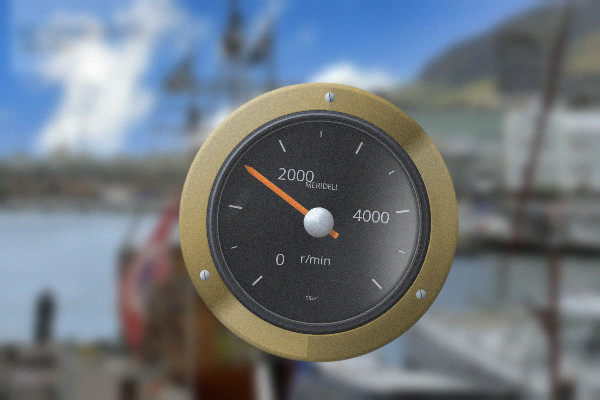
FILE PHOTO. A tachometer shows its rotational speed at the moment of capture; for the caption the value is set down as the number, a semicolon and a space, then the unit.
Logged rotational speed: 1500; rpm
